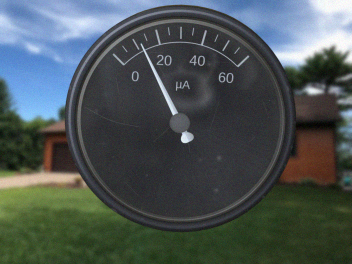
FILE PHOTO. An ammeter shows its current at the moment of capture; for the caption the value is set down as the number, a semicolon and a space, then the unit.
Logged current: 12.5; µA
